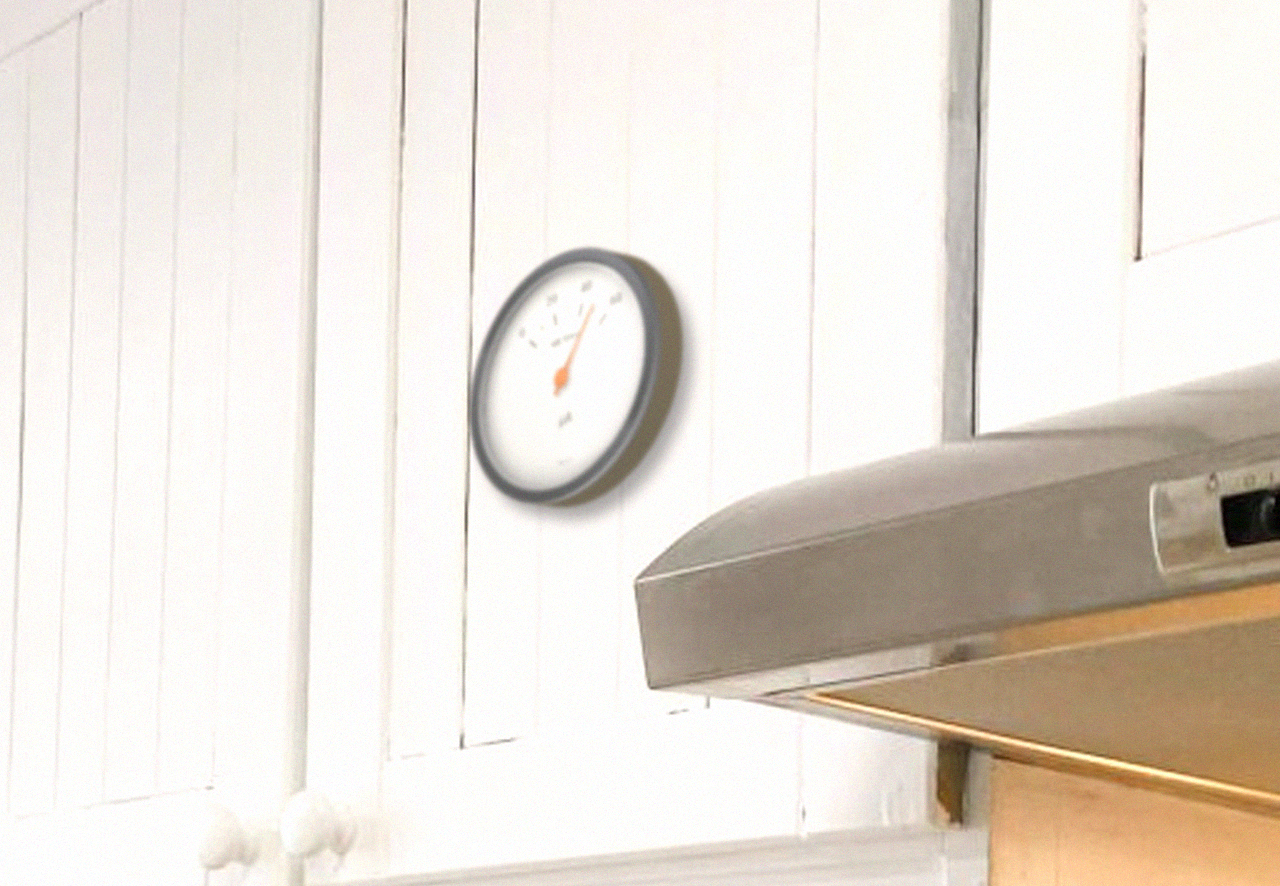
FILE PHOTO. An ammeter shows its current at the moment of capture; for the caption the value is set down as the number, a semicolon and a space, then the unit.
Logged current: 50; µA
